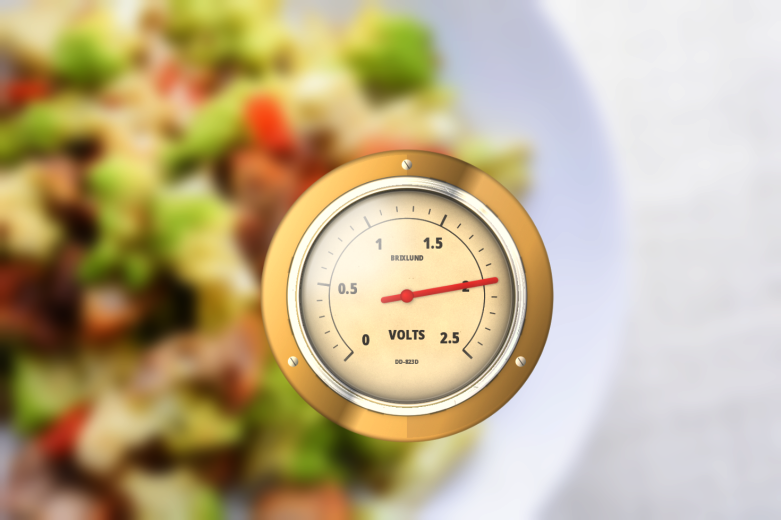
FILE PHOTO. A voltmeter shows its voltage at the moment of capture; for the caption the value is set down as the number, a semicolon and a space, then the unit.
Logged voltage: 2; V
